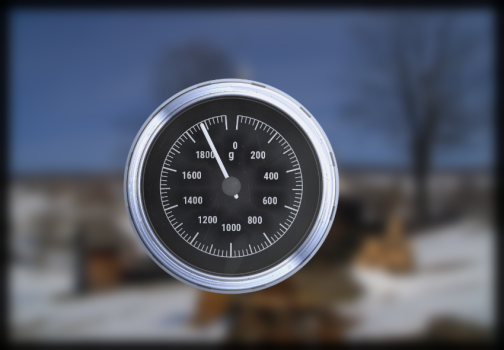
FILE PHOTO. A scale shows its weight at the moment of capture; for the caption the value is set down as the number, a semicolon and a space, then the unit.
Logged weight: 1880; g
